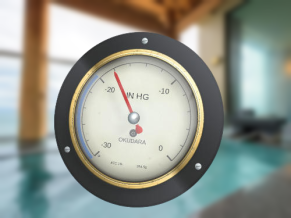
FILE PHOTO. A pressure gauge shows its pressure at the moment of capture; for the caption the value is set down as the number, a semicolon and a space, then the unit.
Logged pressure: -18; inHg
